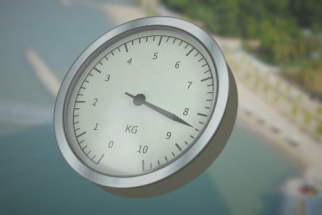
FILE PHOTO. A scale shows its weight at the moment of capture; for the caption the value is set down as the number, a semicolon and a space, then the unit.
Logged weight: 8.4; kg
